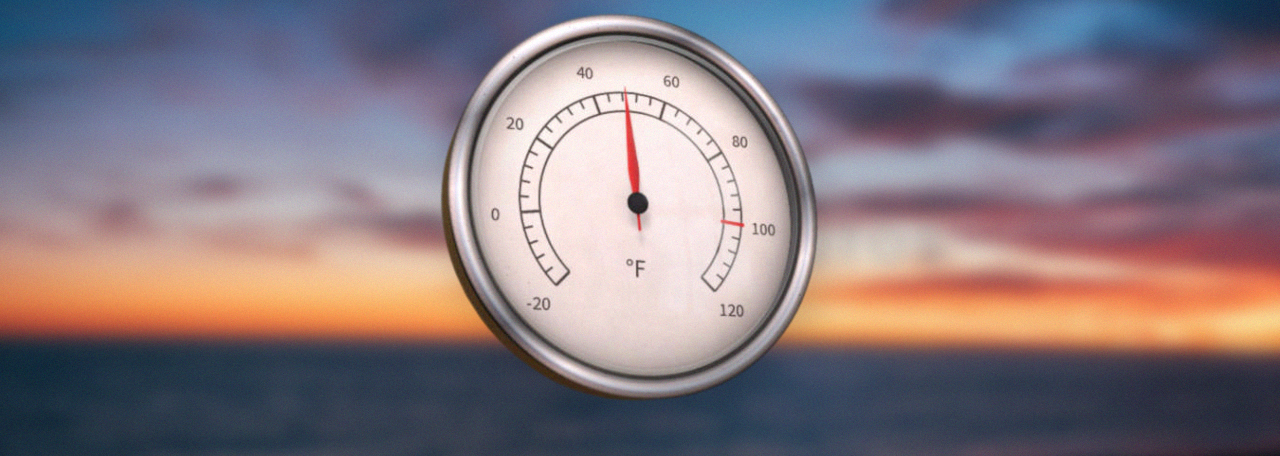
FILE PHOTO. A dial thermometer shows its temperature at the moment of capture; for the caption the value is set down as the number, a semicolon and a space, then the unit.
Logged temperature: 48; °F
